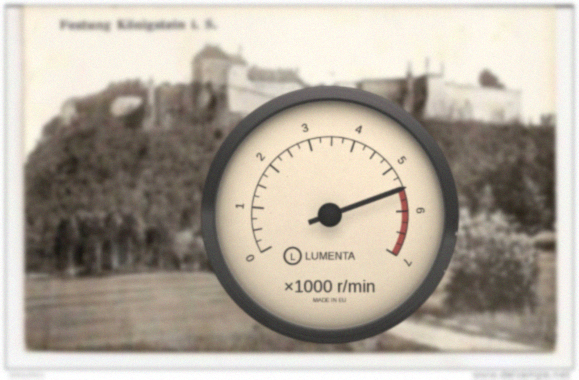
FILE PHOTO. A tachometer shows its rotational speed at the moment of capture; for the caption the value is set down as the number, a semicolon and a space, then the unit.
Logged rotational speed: 5500; rpm
